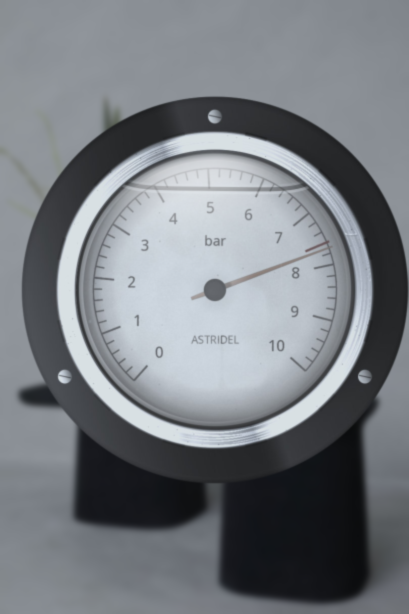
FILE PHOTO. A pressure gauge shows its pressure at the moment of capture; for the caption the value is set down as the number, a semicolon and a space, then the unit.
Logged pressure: 7.7; bar
